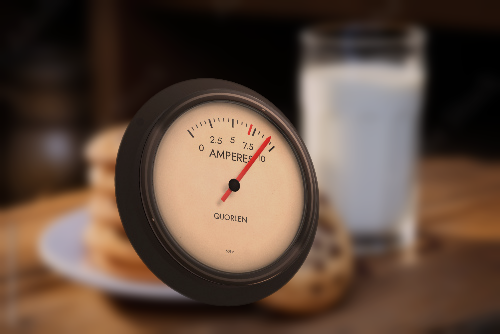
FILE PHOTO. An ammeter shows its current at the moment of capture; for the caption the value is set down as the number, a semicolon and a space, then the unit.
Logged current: 9; A
